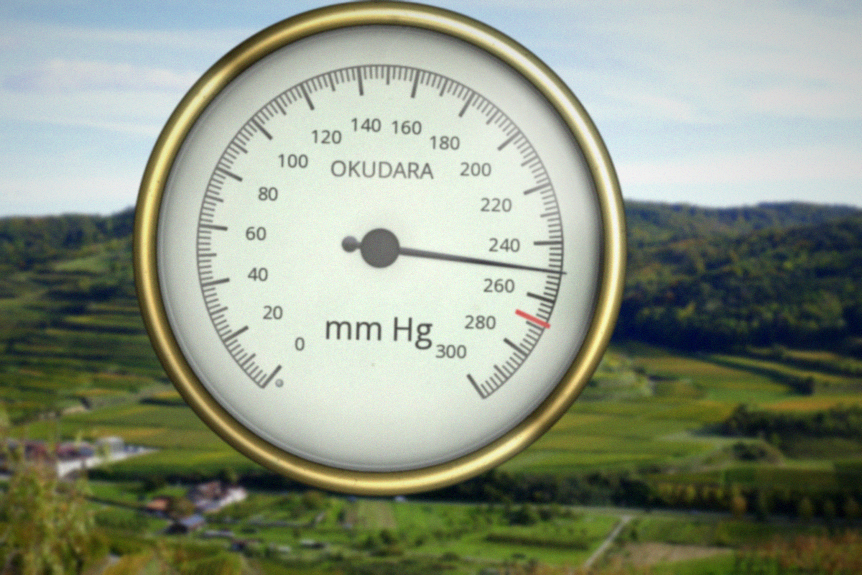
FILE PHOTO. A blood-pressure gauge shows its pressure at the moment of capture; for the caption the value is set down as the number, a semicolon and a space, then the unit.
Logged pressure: 250; mmHg
